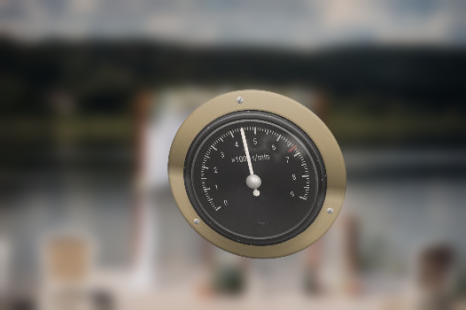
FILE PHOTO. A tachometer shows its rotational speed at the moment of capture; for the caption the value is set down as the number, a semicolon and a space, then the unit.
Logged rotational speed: 4500; rpm
